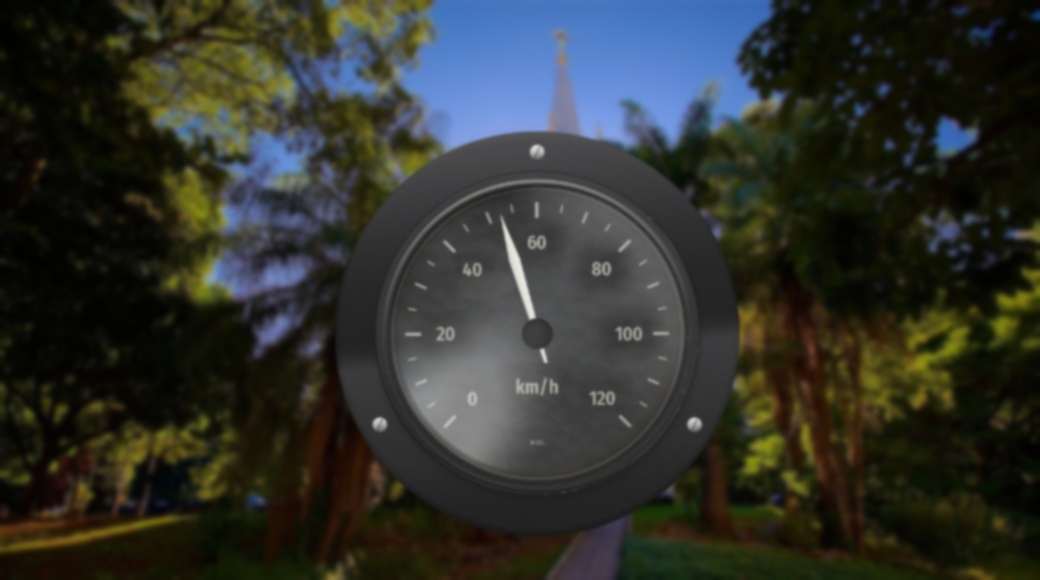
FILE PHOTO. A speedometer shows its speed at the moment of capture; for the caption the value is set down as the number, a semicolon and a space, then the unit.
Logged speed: 52.5; km/h
